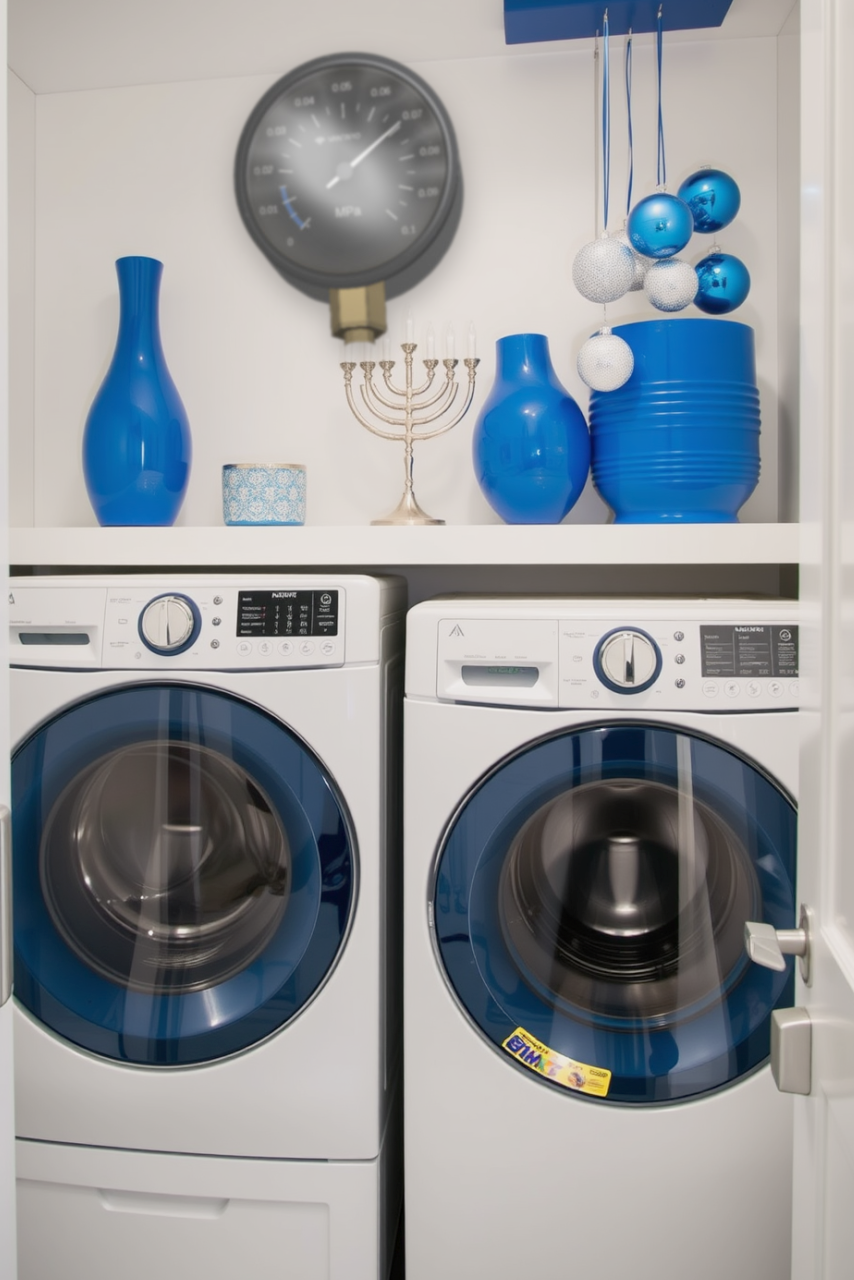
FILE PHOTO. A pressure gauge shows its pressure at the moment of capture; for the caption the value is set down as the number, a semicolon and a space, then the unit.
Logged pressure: 0.07; MPa
